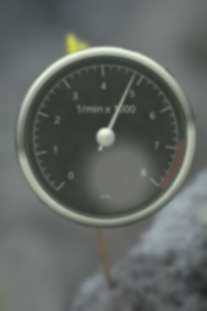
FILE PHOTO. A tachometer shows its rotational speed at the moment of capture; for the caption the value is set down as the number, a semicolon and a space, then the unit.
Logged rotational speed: 4800; rpm
